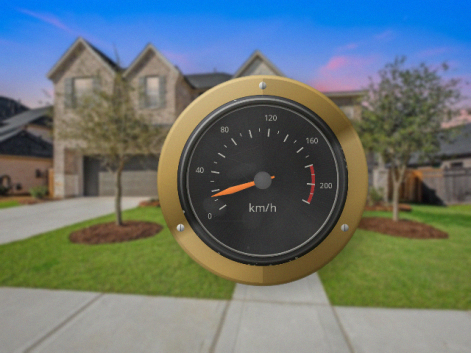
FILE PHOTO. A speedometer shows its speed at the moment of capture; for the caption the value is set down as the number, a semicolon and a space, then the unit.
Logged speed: 15; km/h
